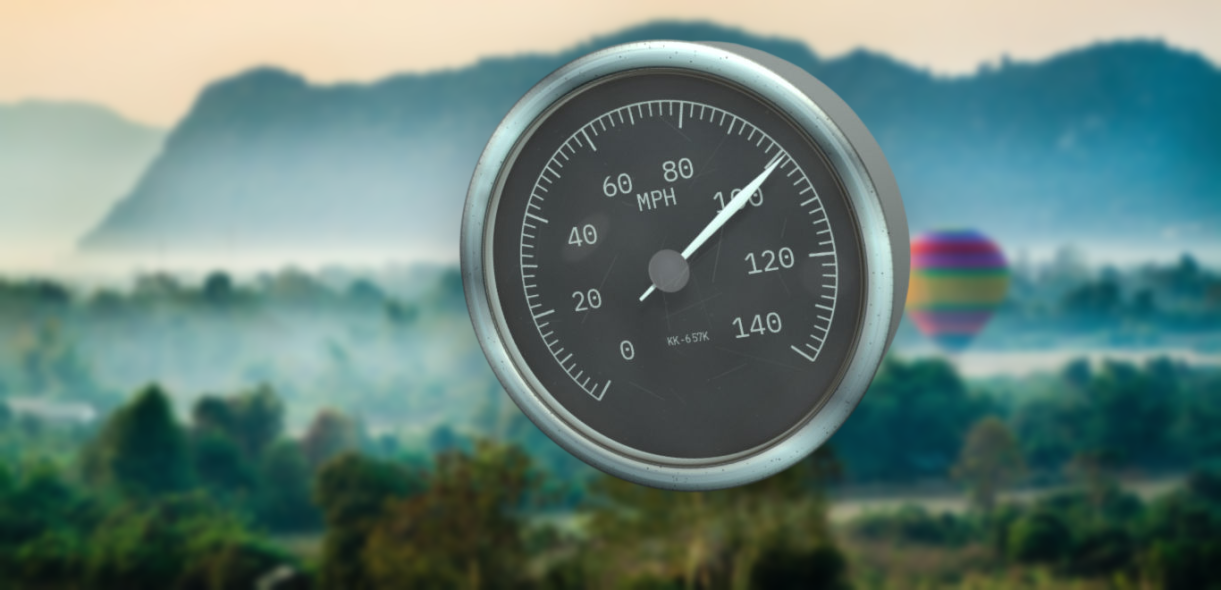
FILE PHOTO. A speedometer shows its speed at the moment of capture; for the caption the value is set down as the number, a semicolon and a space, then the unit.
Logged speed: 101; mph
